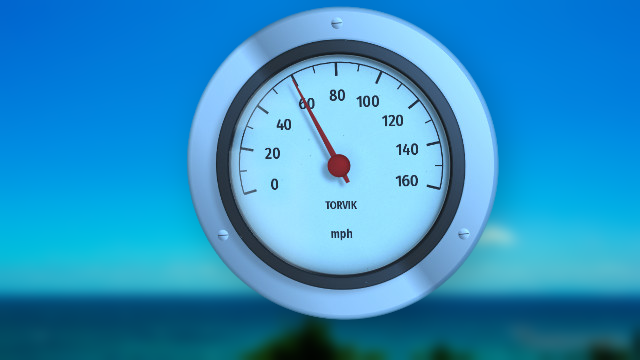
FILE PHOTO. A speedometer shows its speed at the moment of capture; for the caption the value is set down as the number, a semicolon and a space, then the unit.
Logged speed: 60; mph
